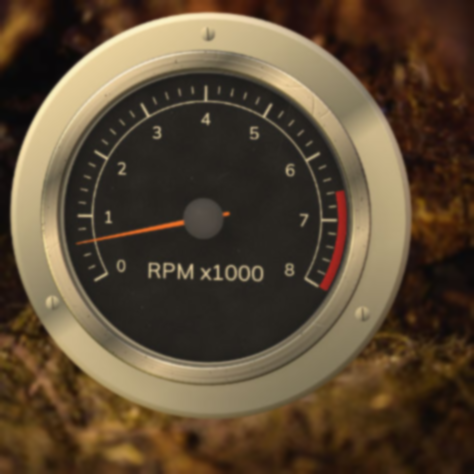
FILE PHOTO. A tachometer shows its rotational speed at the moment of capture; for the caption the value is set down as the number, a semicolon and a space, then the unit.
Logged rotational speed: 600; rpm
